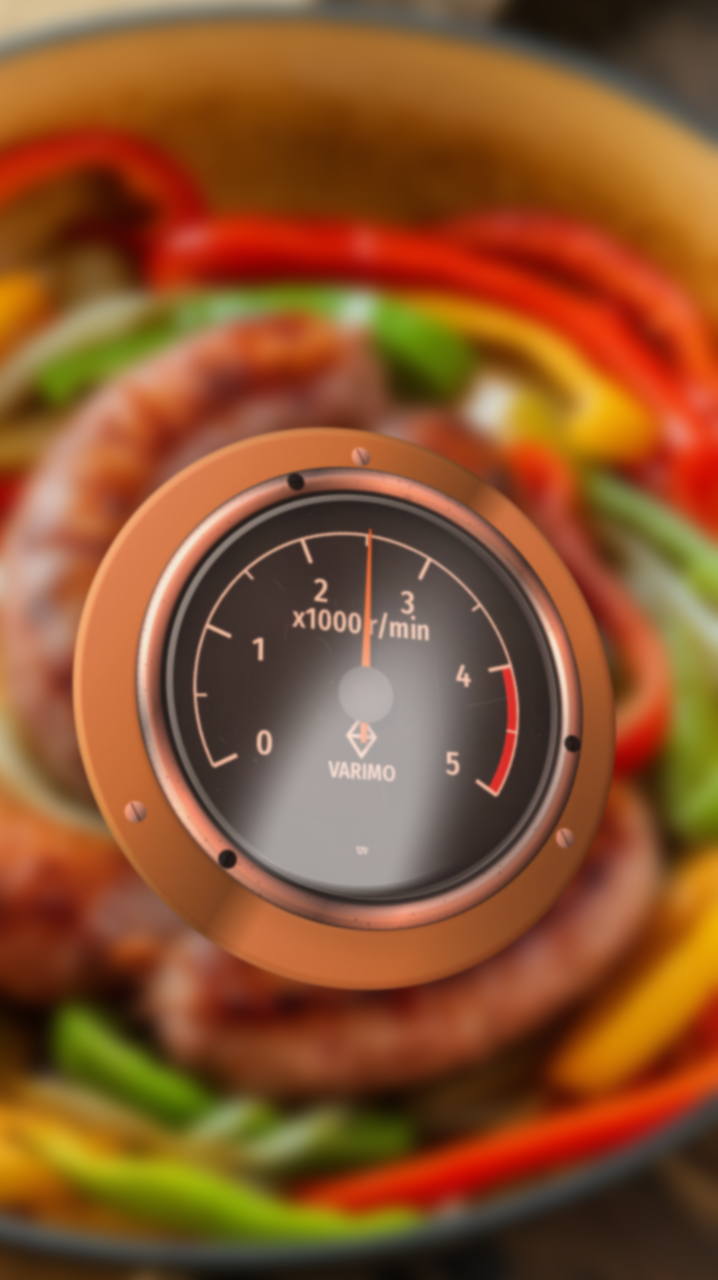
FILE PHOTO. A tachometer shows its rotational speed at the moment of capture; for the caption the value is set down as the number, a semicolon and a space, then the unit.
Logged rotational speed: 2500; rpm
